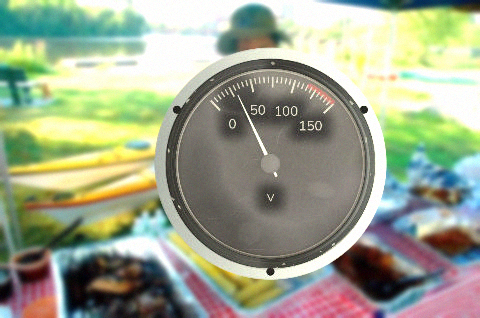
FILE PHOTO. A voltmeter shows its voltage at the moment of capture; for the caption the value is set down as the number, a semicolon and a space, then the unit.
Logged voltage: 30; V
